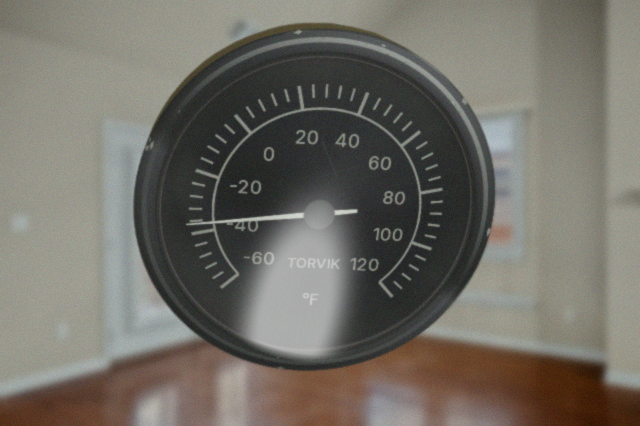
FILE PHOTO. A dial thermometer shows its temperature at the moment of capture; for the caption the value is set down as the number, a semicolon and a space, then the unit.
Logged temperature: -36; °F
